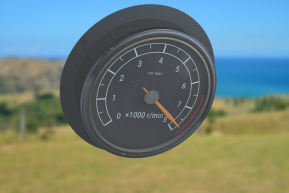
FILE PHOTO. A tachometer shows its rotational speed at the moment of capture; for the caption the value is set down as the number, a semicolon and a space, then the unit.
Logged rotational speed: 7750; rpm
